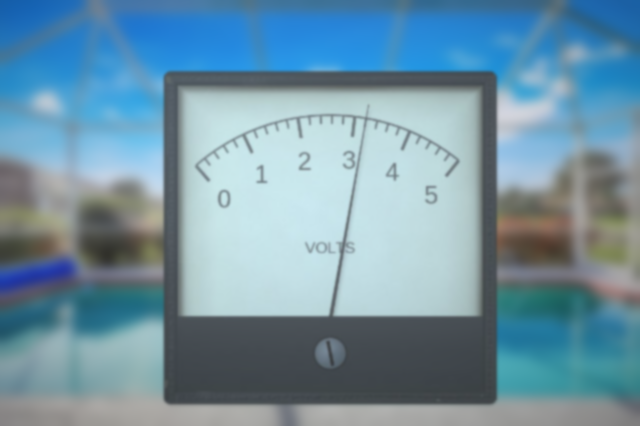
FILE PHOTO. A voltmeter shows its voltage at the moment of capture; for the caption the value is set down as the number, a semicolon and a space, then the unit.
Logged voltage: 3.2; V
